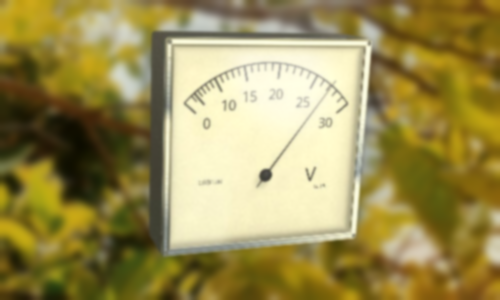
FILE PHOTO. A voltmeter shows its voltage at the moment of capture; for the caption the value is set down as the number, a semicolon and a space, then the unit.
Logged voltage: 27; V
